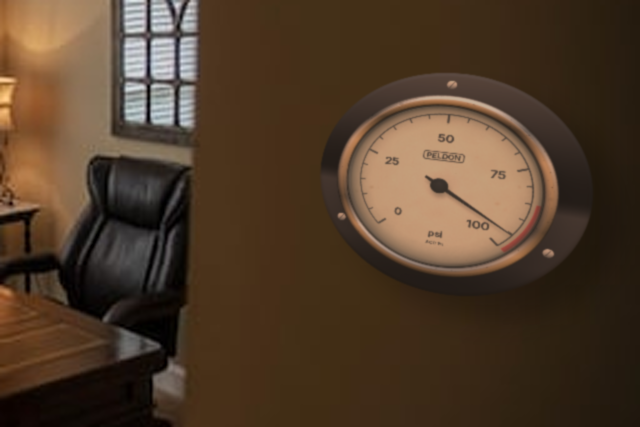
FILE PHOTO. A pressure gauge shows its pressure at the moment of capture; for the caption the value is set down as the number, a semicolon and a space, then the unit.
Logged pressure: 95; psi
